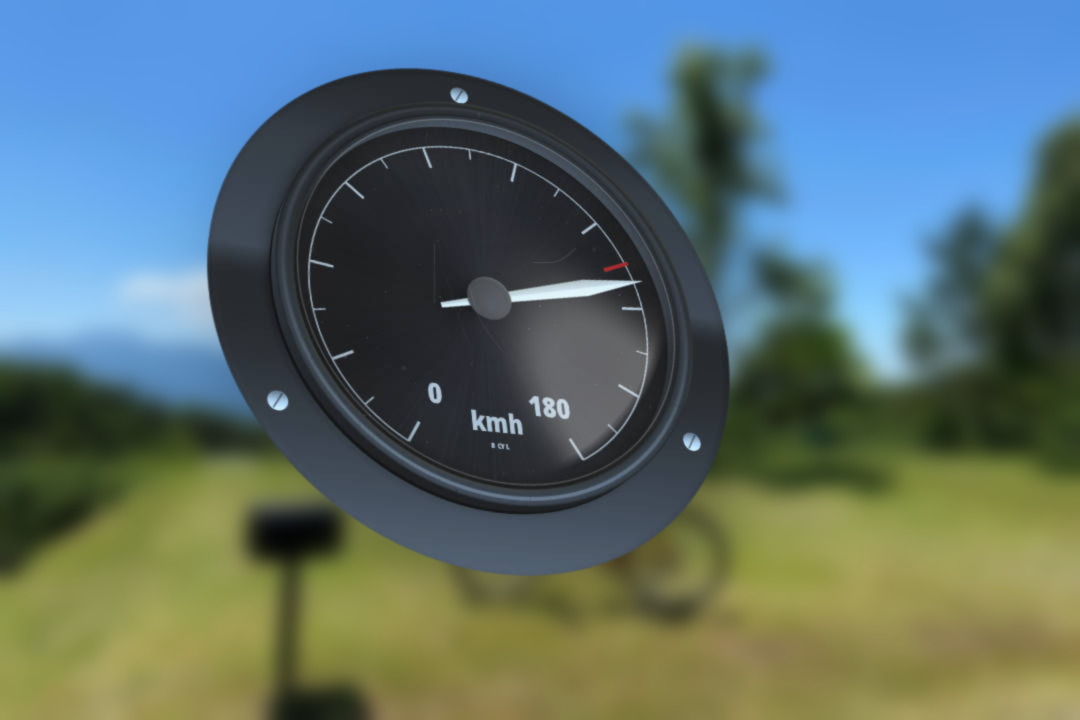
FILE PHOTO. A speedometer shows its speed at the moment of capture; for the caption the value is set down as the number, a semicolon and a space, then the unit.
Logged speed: 135; km/h
